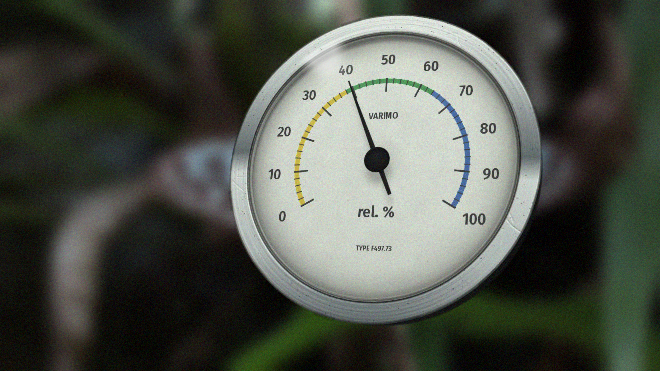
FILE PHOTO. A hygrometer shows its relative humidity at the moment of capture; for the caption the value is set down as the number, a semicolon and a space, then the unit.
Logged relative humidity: 40; %
